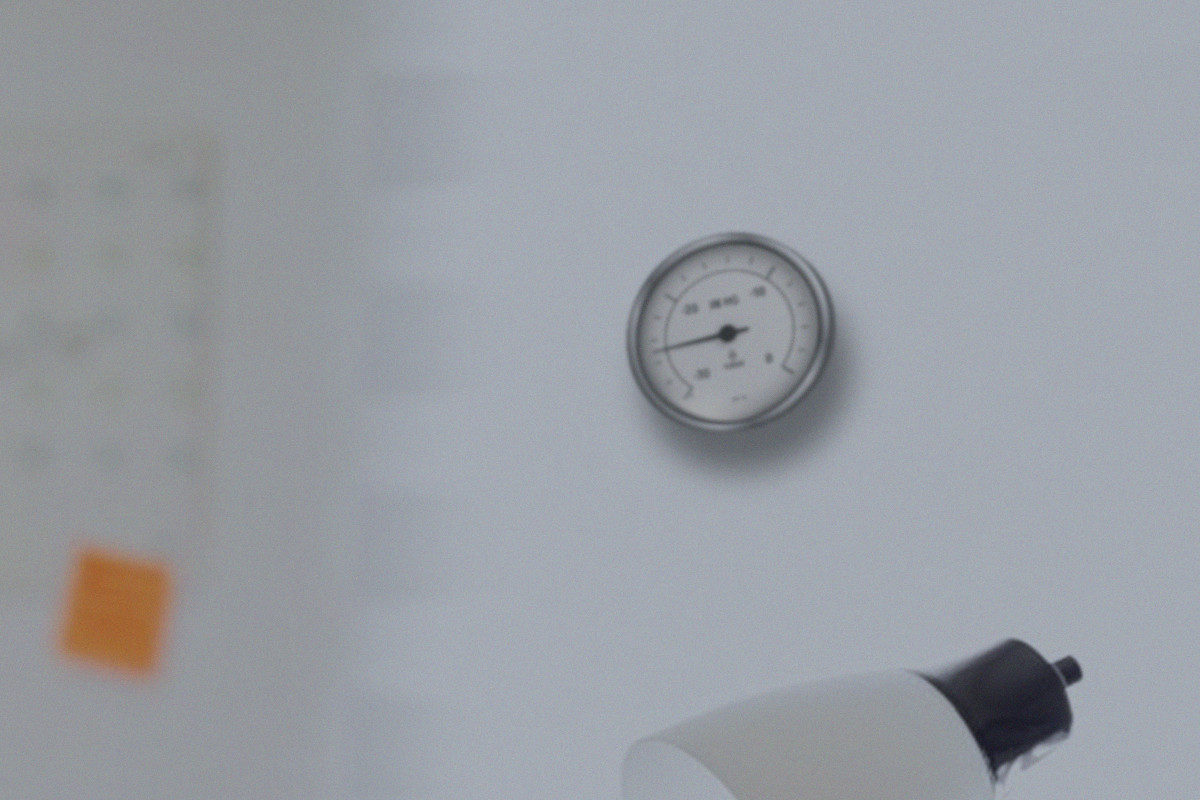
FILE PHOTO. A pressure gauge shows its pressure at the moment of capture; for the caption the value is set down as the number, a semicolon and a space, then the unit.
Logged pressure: -25; inHg
